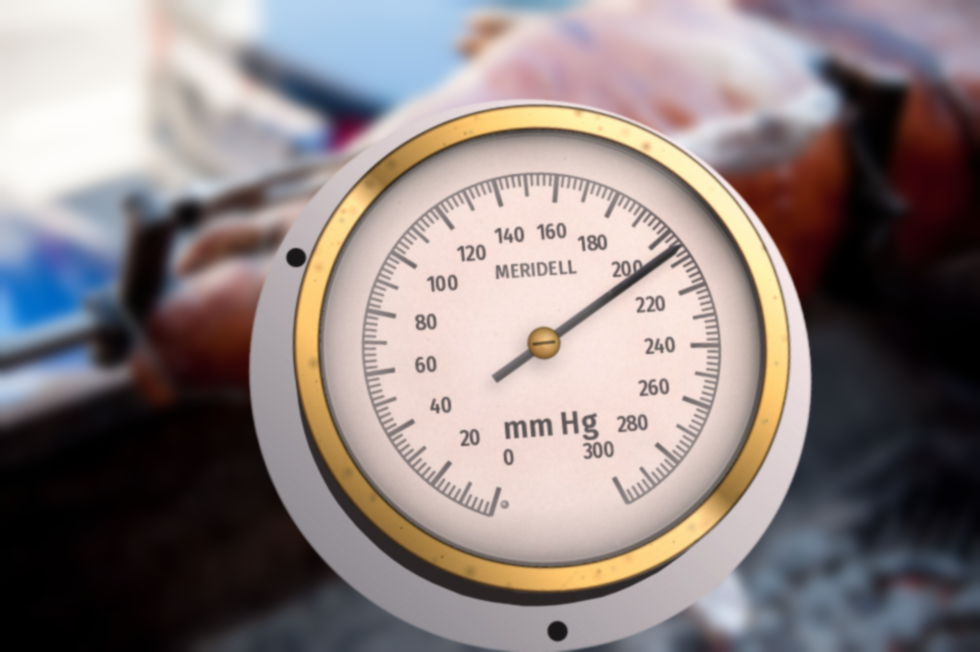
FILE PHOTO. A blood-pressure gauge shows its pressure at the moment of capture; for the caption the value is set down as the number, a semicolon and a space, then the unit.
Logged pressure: 206; mmHg
